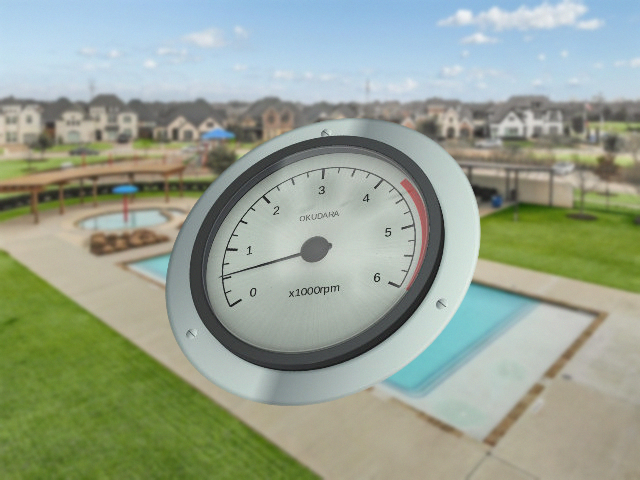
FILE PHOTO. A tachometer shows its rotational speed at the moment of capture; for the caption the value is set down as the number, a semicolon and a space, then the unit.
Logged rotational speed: 500; rpm
